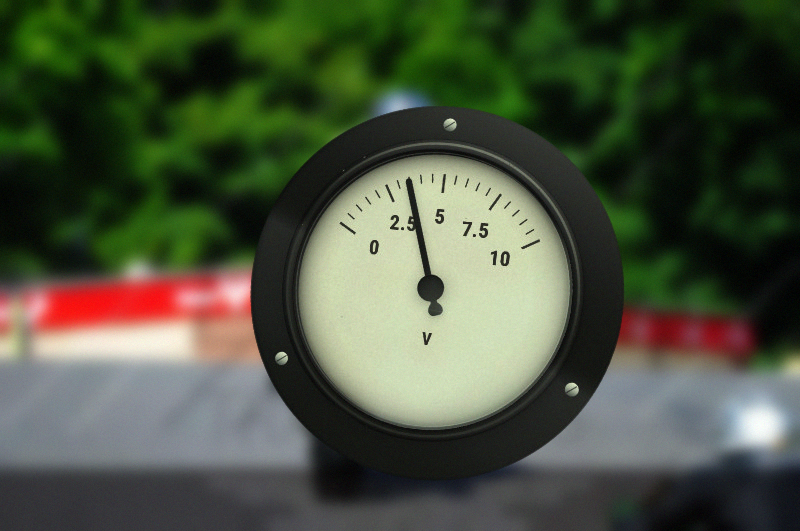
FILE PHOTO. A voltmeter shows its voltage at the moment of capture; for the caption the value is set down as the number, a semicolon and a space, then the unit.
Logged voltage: 3.5; V
